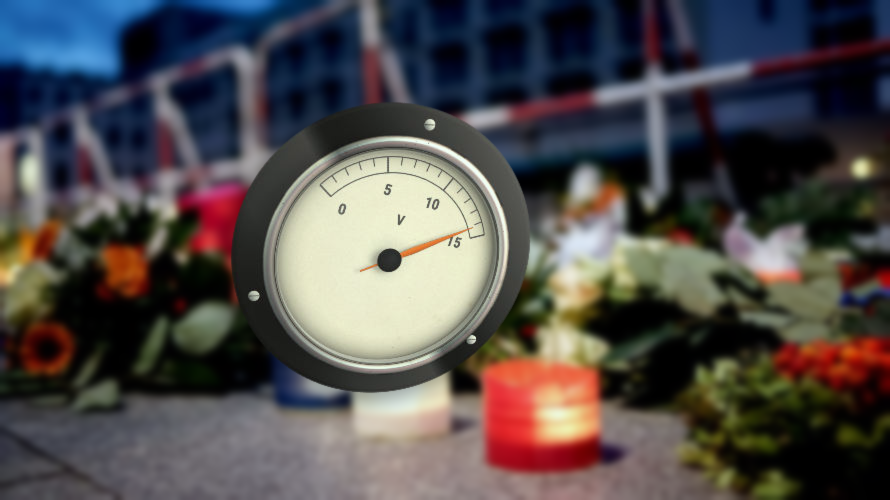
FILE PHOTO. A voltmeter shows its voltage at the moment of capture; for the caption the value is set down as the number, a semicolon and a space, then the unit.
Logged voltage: 14; V
